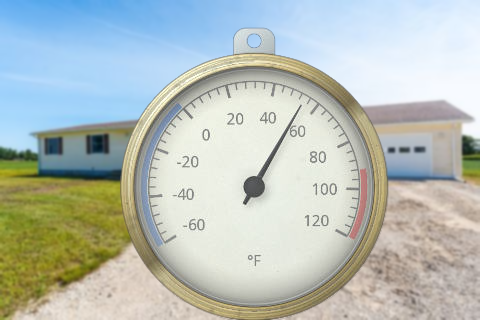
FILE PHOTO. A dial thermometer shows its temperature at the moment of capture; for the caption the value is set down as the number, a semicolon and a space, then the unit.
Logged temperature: 54; °F
